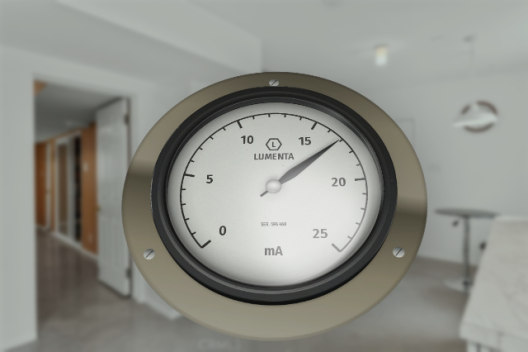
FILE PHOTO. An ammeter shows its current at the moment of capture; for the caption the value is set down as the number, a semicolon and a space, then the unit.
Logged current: 17; mA
